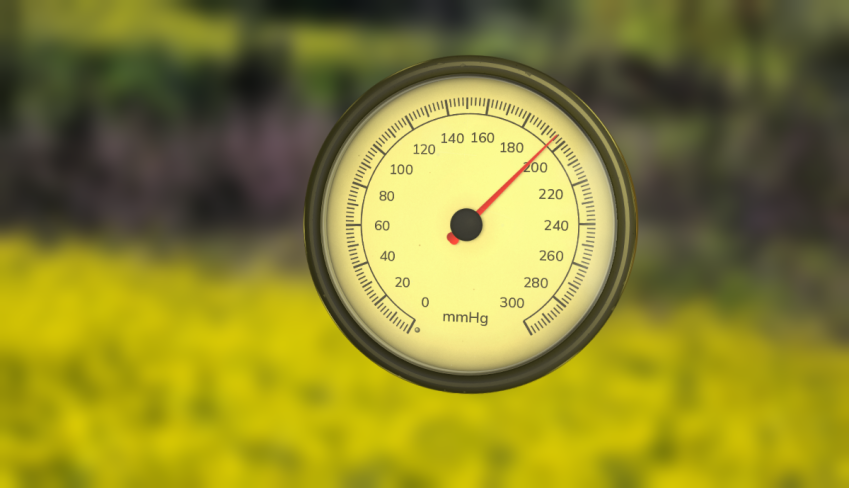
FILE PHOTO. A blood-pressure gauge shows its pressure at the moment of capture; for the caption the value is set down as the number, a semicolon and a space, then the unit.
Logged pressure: 196; mmHg
